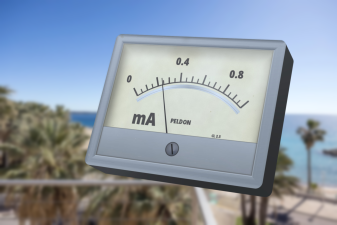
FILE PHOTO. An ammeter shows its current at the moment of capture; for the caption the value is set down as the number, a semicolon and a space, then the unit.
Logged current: 0.25; mA
